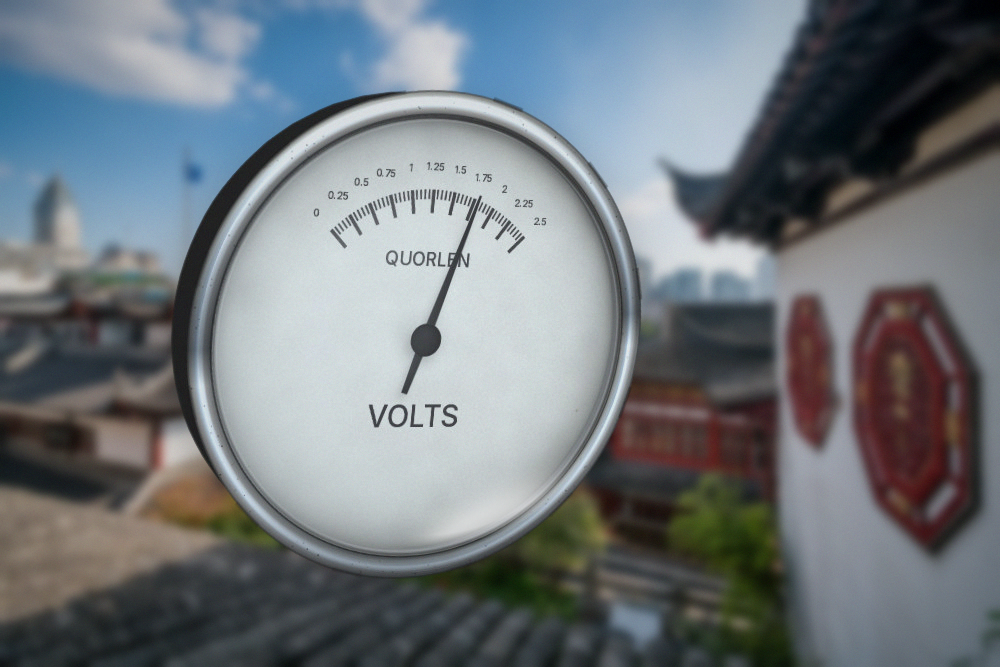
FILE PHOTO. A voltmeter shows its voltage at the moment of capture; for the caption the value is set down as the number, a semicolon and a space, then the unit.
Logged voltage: 1.75; V
